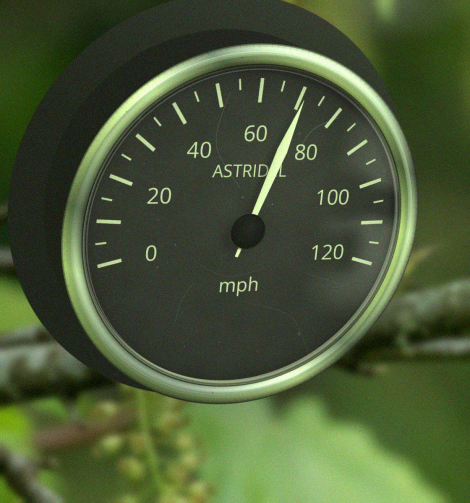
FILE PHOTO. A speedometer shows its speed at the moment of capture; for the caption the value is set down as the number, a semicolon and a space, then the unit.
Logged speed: 70; mph
